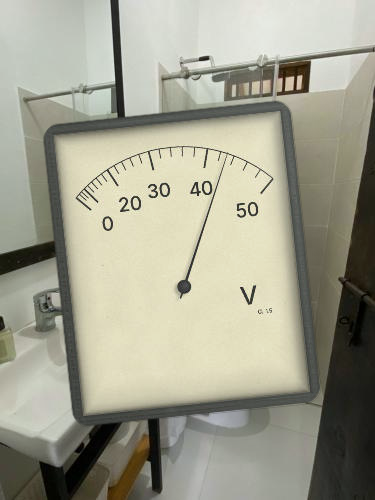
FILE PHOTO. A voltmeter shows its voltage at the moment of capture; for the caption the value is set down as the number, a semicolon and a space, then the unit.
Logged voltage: 43; V
